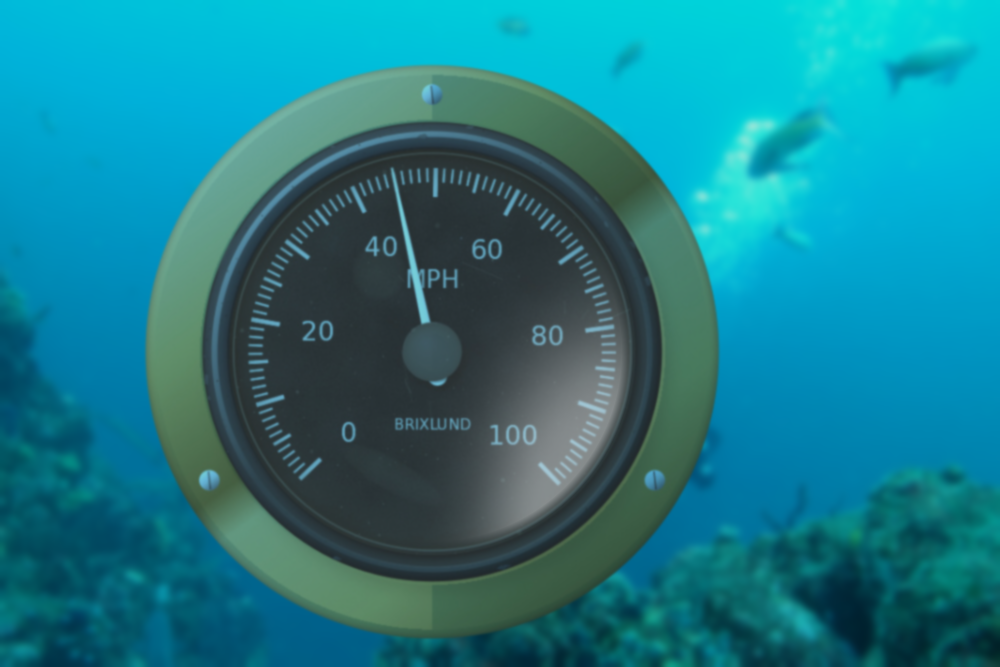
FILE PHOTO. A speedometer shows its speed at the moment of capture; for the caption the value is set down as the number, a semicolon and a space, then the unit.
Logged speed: 45; mph
